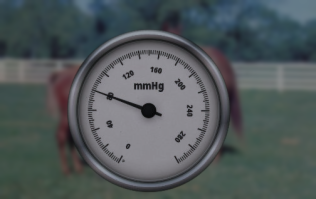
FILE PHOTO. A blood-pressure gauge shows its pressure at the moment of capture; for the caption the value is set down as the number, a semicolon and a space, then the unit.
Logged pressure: 80; mmHg
